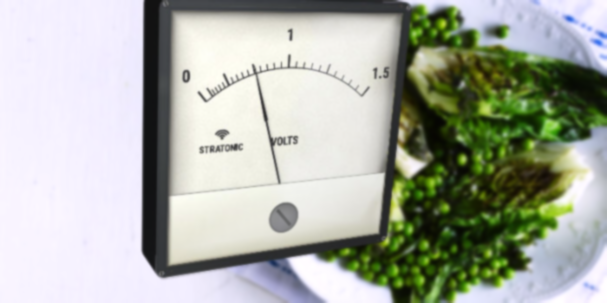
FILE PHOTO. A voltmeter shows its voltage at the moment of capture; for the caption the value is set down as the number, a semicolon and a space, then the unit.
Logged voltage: 0.75; V
